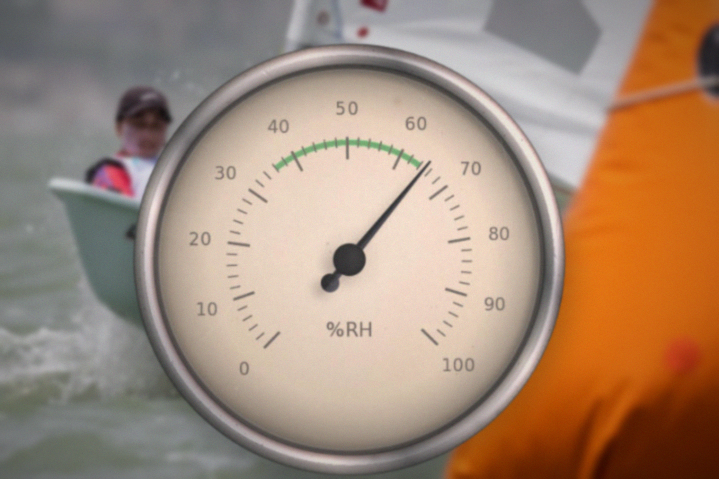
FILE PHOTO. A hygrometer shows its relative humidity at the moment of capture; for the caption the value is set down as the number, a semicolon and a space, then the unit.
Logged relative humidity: 65; %
